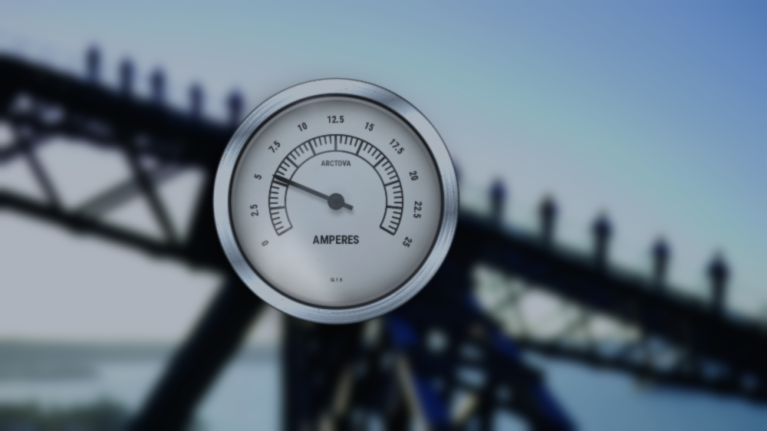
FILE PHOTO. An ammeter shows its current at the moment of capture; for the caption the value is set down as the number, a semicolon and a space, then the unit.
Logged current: 5.5; A
